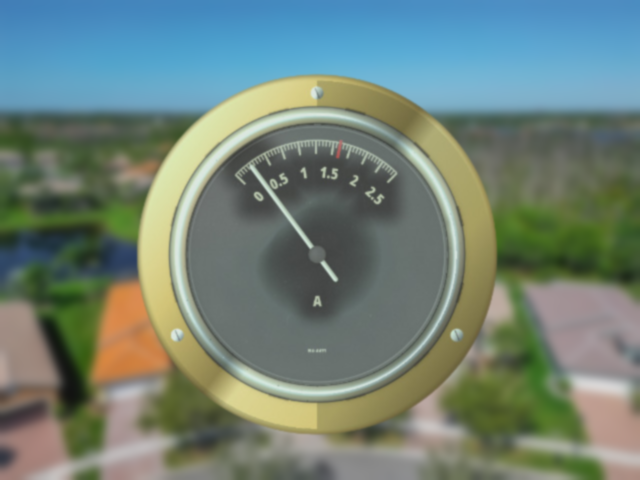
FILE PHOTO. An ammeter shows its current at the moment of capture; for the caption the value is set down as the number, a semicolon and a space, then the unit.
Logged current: 0.25; A
